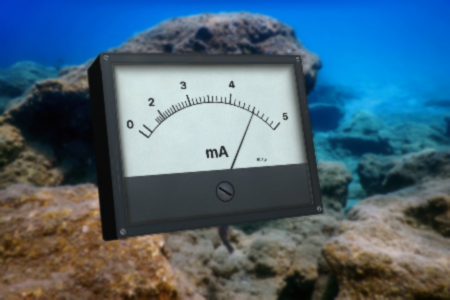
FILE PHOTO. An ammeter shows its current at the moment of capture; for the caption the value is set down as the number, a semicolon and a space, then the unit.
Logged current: 4.5; mA
